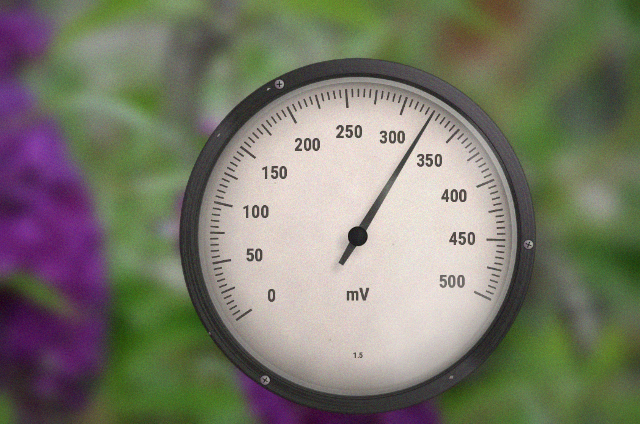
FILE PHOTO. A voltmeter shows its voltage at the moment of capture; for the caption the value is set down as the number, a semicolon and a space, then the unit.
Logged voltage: 325; mV
